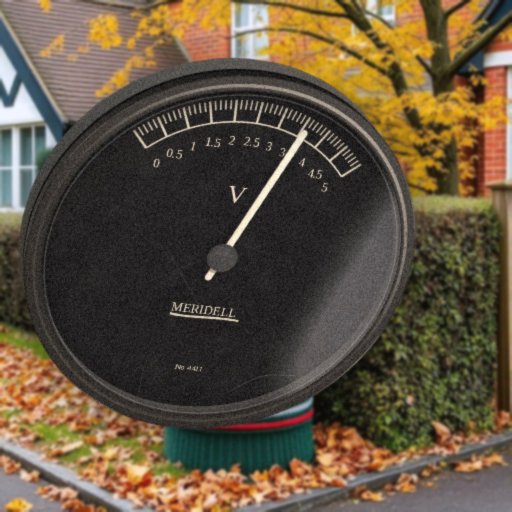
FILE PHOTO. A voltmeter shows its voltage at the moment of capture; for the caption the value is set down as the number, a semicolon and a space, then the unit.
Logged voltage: 3.5; V
